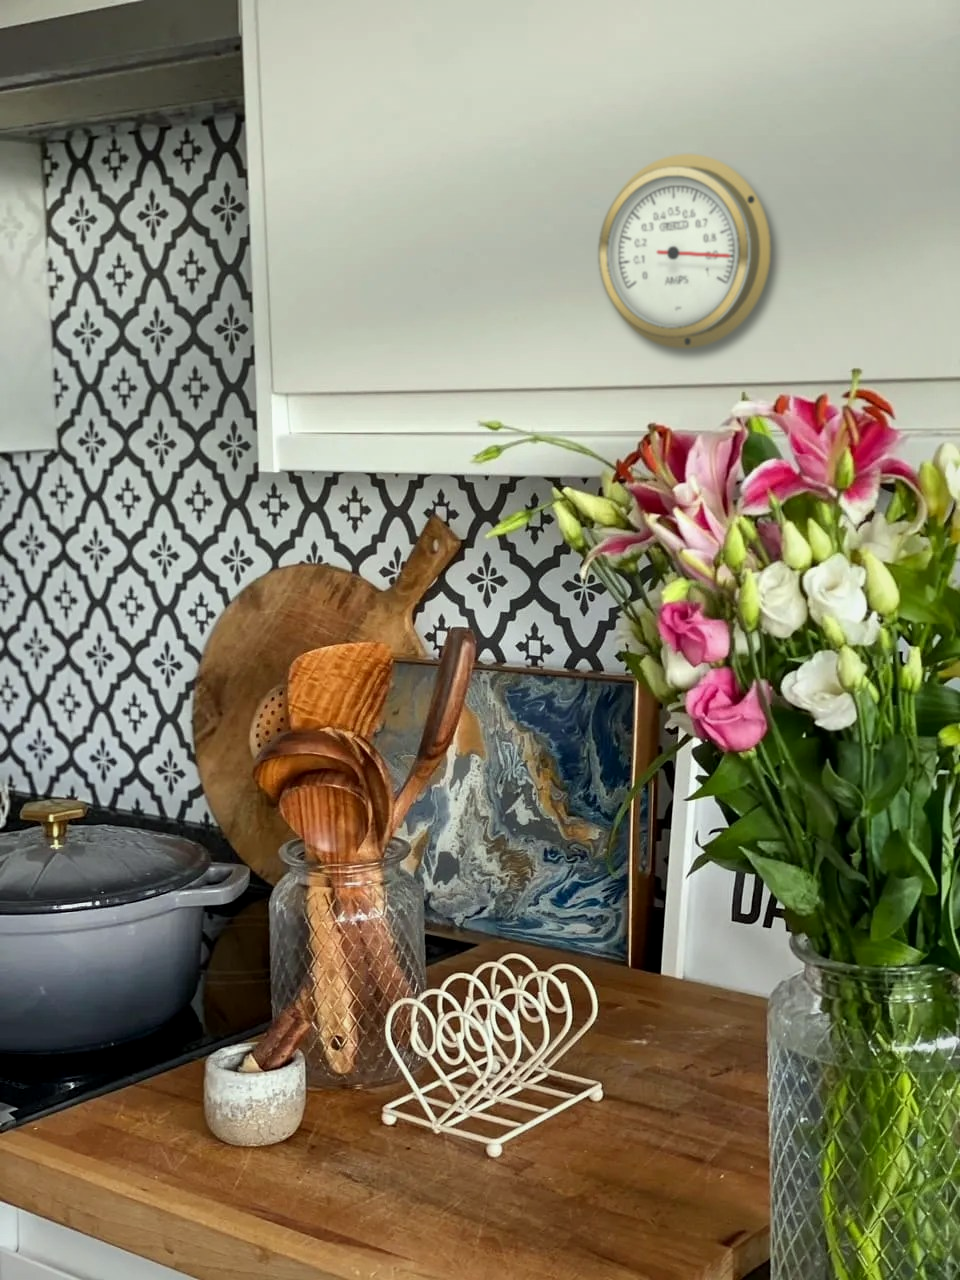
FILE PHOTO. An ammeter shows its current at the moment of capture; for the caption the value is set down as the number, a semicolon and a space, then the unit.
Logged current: 0.9; A
